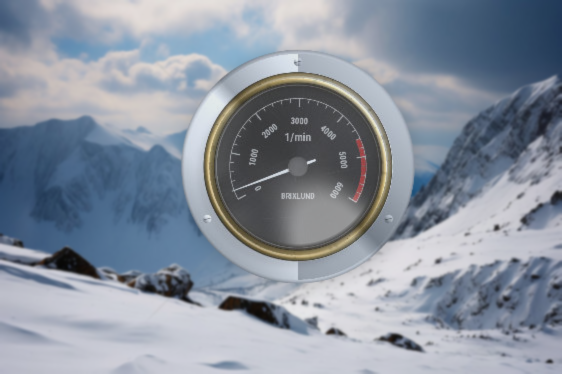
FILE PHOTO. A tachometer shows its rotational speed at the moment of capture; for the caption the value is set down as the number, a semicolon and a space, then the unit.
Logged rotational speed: 200; rpm
